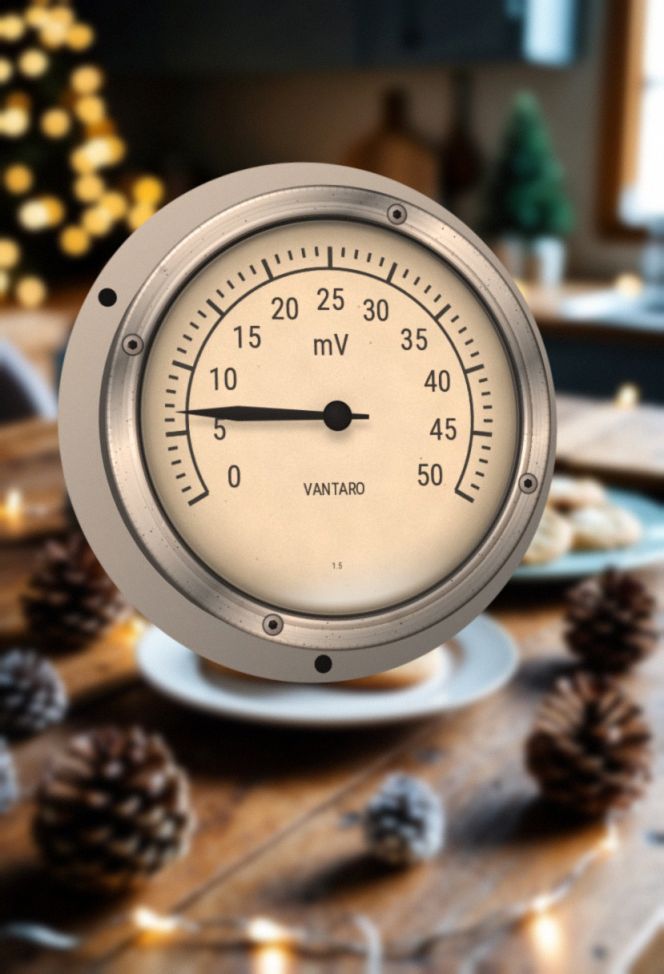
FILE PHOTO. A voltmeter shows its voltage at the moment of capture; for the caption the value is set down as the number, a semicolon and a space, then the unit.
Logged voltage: 6.5; mV
